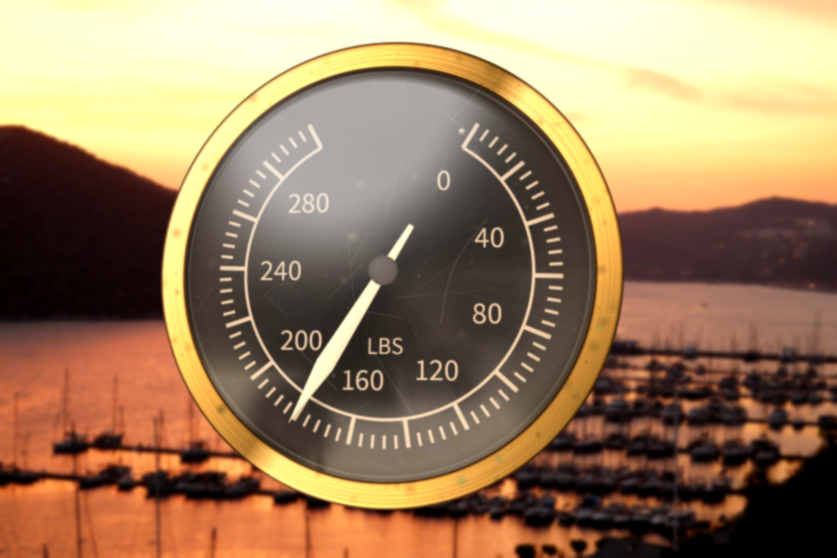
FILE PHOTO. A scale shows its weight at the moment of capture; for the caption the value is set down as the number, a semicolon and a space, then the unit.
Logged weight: 180; lb
